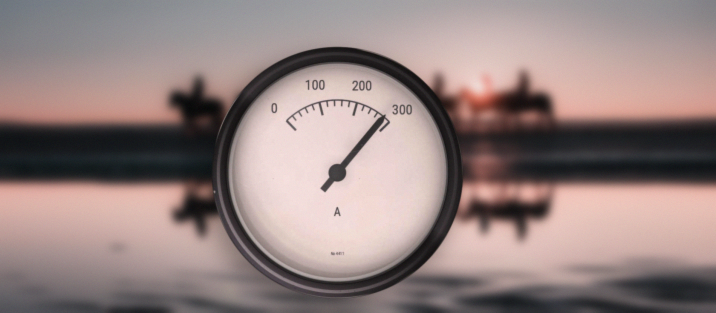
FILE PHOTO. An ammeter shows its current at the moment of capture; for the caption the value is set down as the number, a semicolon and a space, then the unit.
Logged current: 280; A
